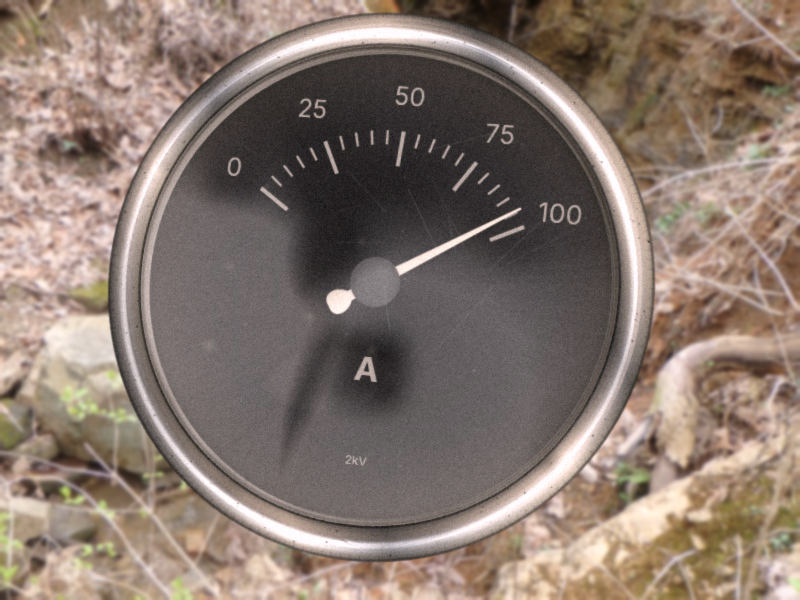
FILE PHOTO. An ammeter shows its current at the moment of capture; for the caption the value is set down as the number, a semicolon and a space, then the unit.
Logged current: 95; A
